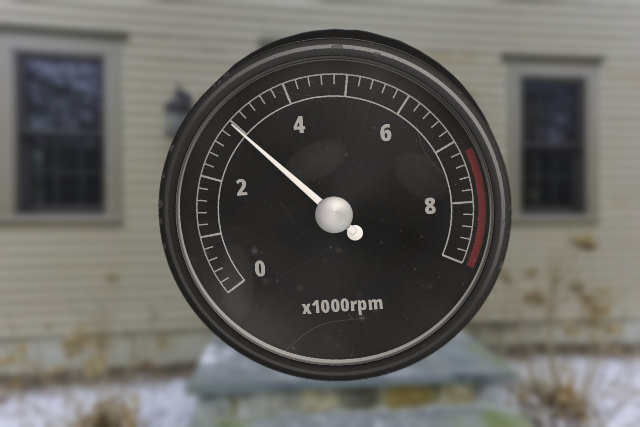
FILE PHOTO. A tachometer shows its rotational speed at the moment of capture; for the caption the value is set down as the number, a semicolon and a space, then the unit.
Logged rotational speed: 3000; rpm
